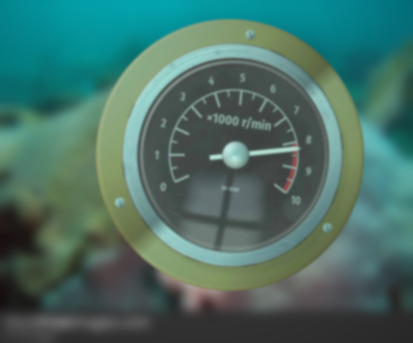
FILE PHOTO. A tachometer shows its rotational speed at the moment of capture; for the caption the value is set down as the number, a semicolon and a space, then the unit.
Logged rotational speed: 8250; rpm
